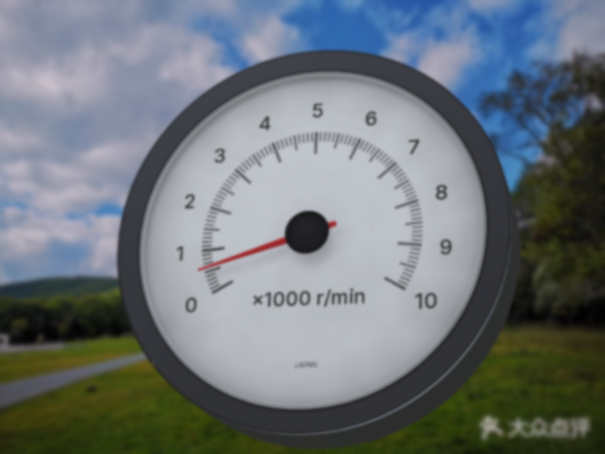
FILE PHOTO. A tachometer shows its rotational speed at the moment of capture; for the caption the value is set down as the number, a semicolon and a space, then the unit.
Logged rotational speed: 500; rpm
